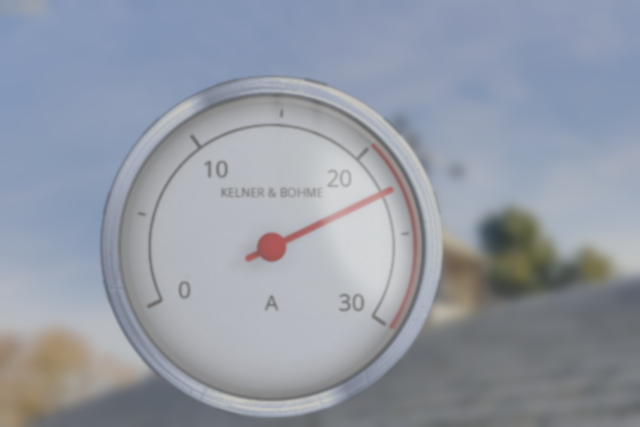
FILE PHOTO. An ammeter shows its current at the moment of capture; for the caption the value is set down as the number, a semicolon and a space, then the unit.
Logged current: 22.5; A
